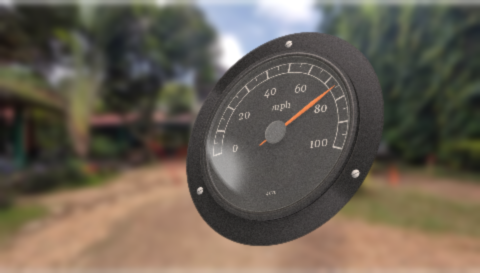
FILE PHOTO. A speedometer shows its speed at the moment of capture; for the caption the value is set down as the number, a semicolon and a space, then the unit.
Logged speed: 75; mph
